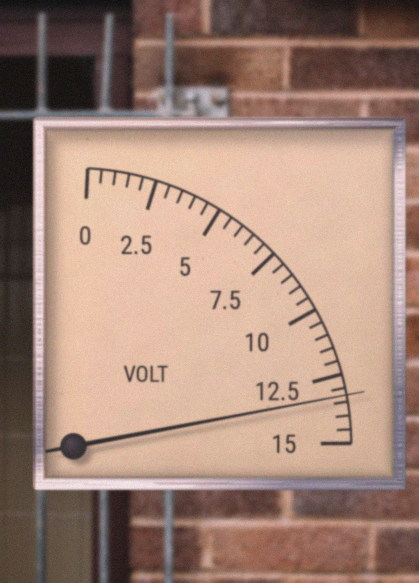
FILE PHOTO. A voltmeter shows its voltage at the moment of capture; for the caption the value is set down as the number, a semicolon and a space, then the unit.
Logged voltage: 13.25; V
